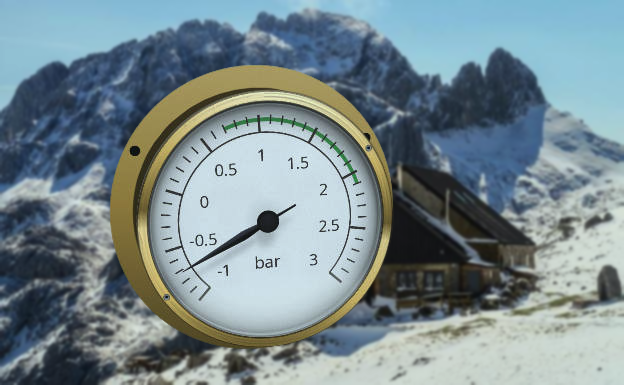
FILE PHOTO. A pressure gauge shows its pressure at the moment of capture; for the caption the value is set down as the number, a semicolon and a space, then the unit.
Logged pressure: -0.7; bar
